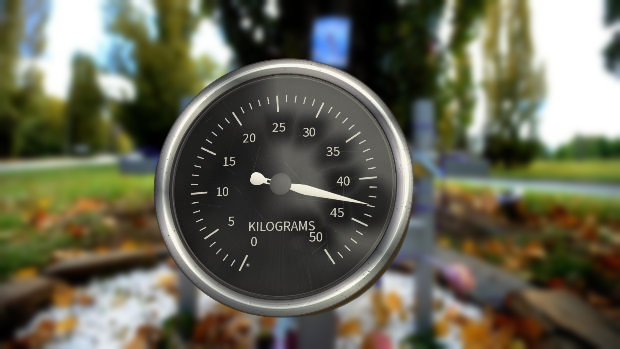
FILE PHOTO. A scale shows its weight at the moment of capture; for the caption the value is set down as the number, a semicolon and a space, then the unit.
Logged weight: 43; kg
